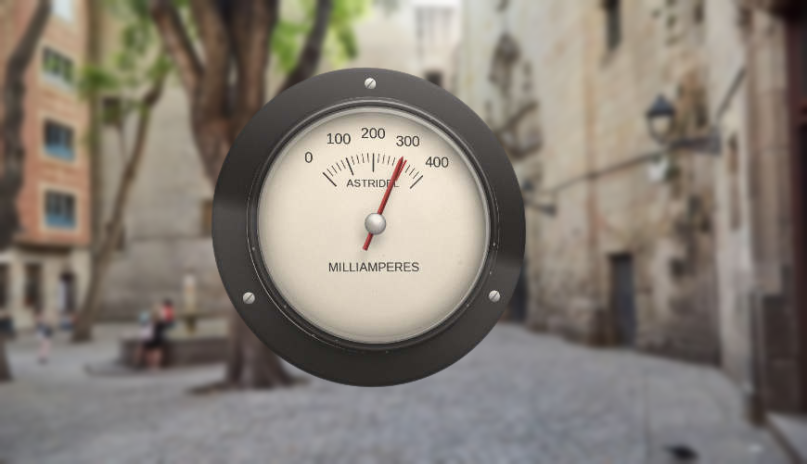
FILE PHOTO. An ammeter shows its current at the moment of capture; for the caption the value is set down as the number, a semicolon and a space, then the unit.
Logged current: 300; mA
